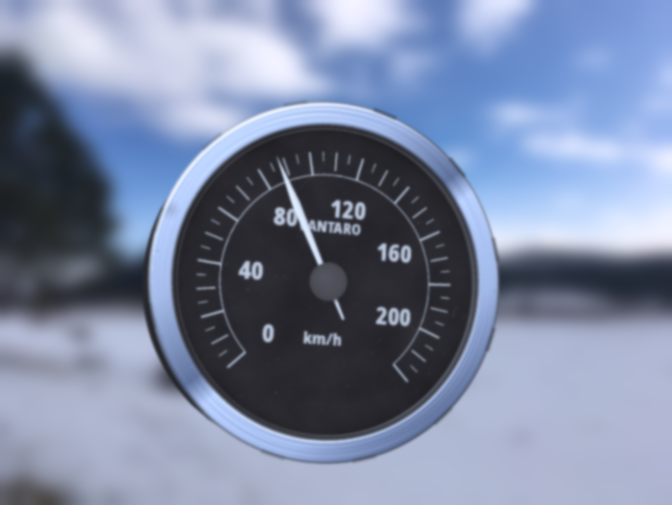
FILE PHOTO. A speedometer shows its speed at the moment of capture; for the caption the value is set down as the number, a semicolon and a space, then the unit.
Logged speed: 87.5; km/h
